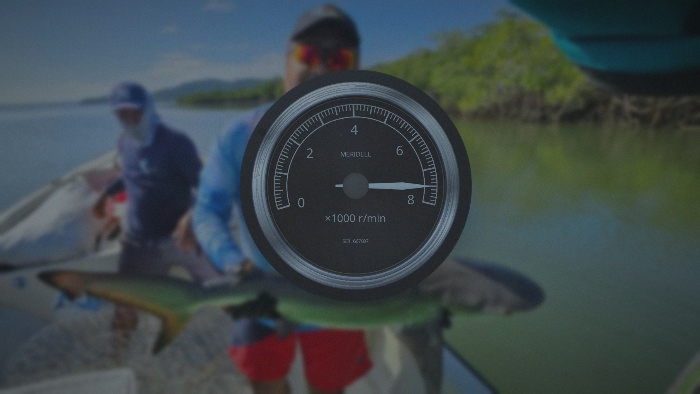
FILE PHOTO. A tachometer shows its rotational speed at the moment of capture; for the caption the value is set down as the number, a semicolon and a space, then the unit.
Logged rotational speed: 7500; rpm
